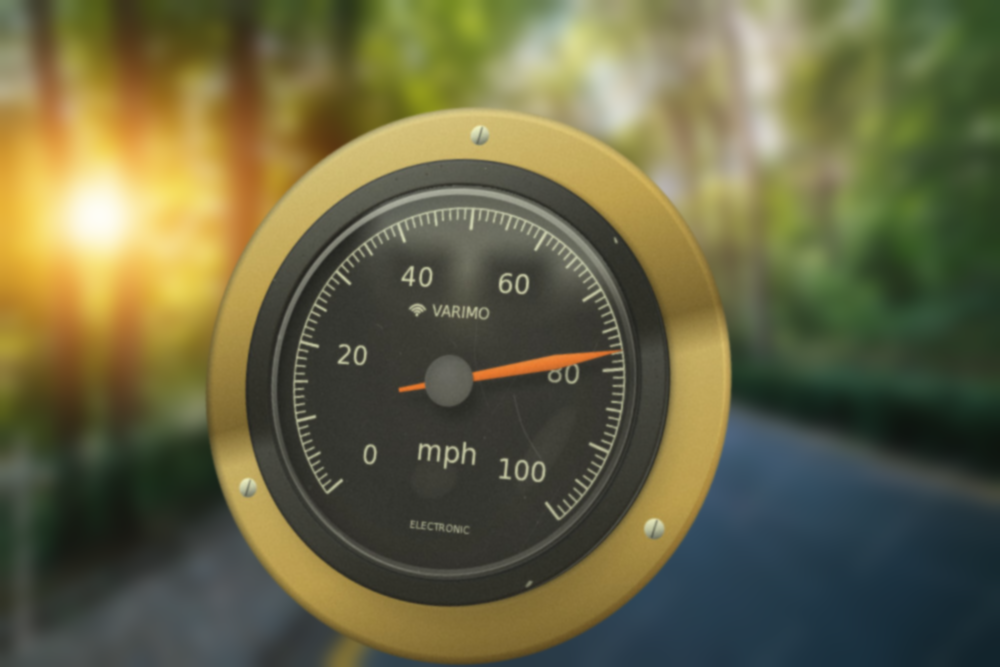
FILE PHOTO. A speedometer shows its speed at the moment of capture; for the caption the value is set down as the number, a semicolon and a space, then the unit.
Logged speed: 78; mph
